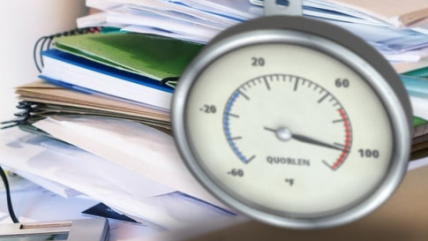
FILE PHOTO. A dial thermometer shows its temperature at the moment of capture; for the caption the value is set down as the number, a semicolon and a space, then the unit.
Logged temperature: 100; °F
